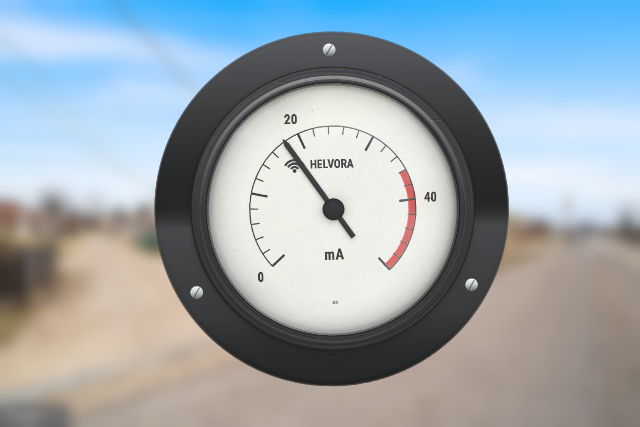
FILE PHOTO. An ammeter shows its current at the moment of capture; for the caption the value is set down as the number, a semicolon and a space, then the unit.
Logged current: 18; mA
